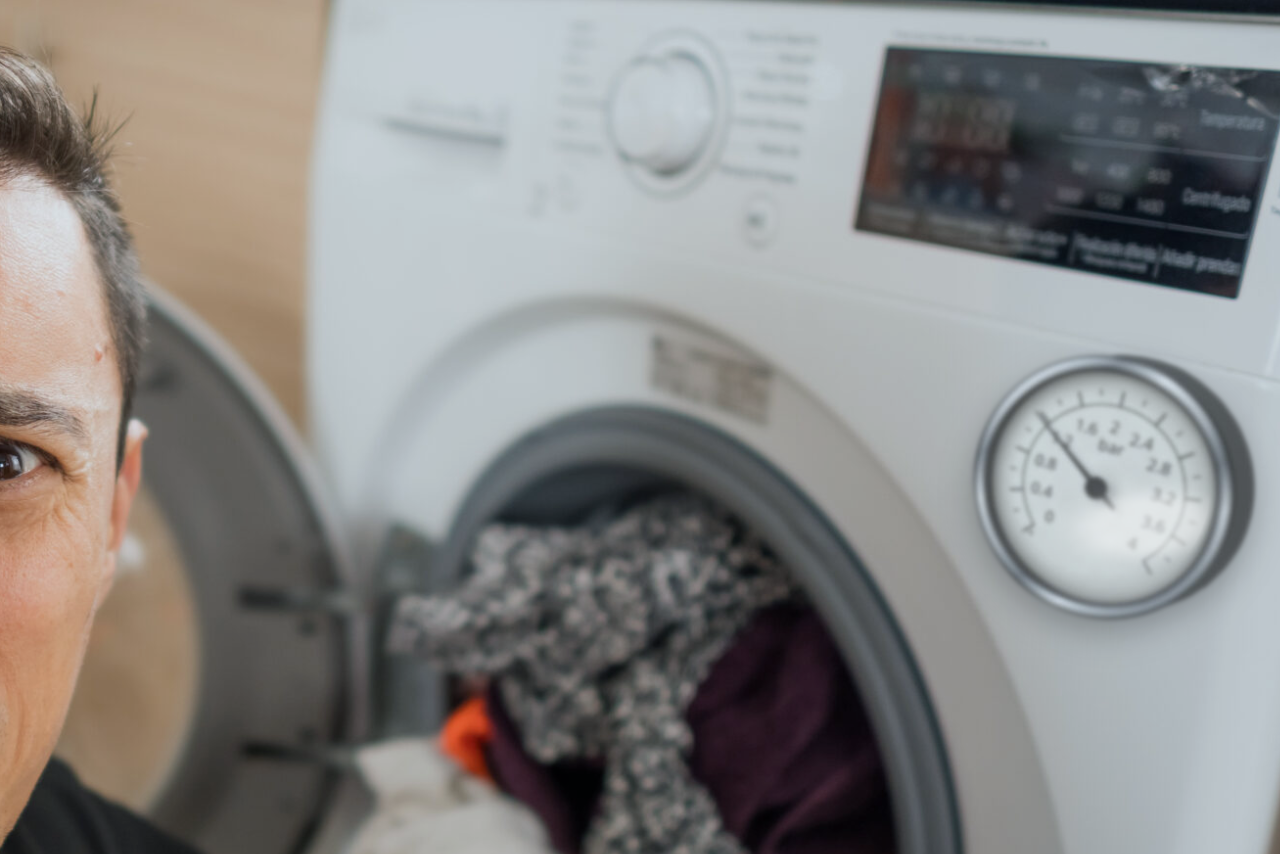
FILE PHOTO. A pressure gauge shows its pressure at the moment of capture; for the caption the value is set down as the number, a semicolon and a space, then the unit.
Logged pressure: 1.2; bar
